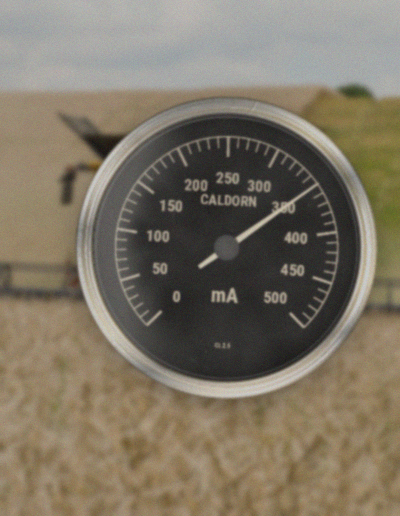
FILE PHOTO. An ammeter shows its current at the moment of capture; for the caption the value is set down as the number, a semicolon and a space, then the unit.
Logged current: 350; mA
